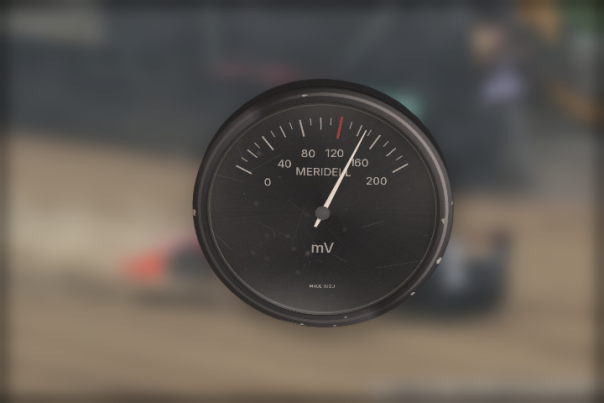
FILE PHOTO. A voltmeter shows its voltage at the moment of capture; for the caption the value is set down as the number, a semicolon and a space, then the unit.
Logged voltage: 145; mV
